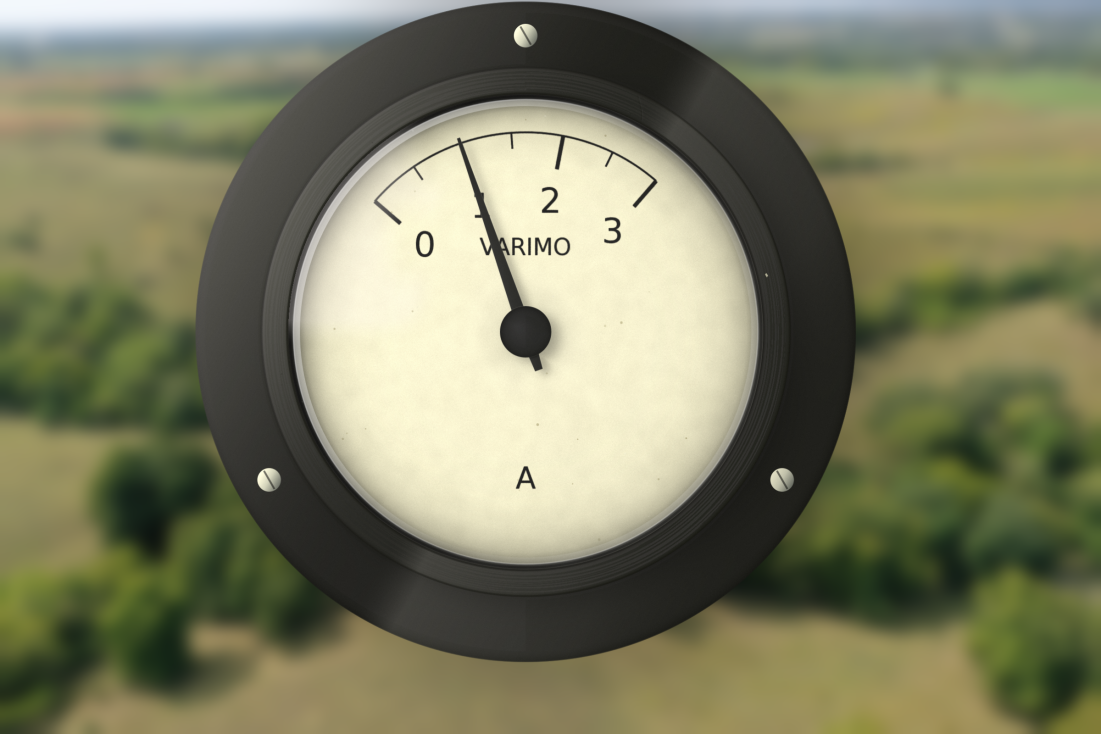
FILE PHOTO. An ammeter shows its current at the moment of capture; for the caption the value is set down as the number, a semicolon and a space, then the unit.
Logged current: 1; A
